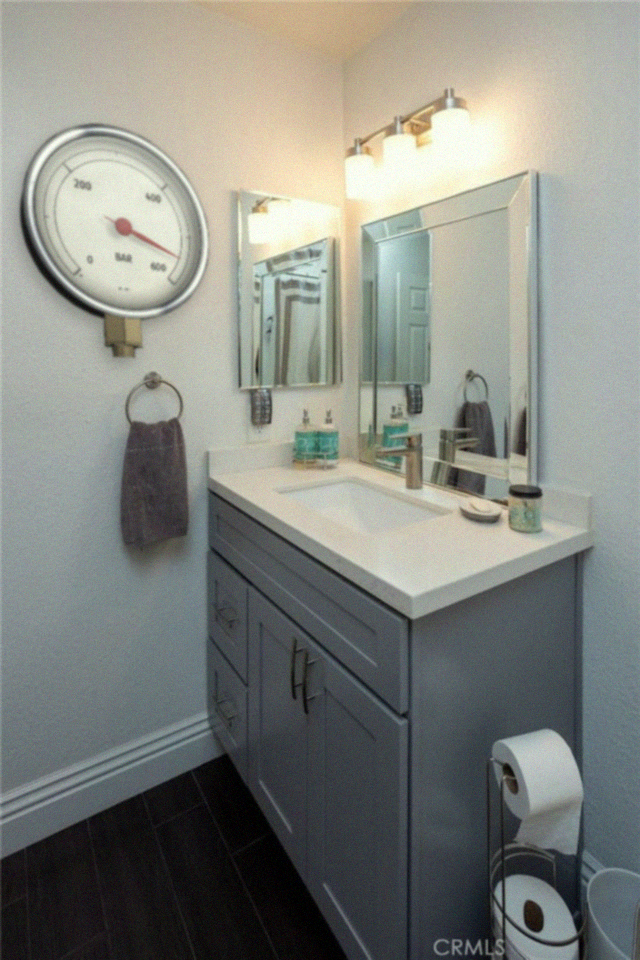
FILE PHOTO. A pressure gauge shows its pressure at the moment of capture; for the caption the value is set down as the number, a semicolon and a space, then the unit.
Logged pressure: 550; bar
